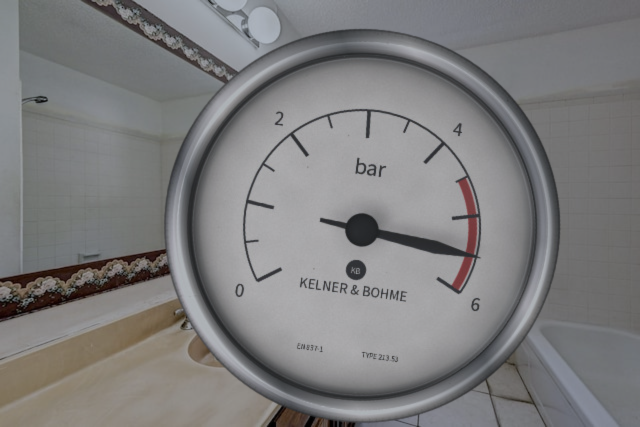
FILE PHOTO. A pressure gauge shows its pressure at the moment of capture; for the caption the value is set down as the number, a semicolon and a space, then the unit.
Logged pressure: 5.5; bar
